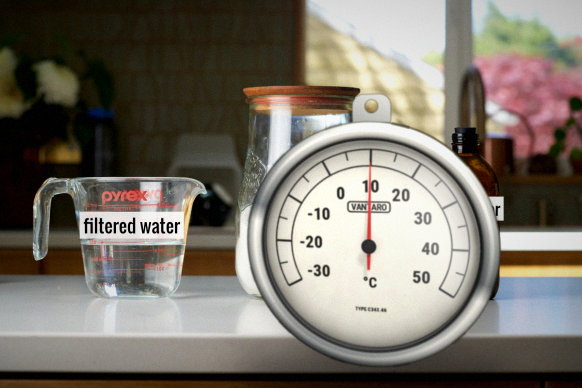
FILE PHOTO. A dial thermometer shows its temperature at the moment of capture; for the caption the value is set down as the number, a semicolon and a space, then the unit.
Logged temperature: 10; °C
